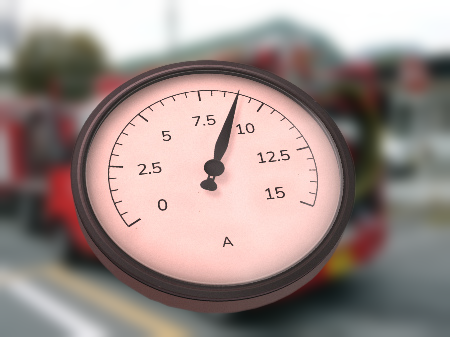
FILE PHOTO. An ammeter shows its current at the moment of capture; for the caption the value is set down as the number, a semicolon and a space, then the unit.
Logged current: 9; A
